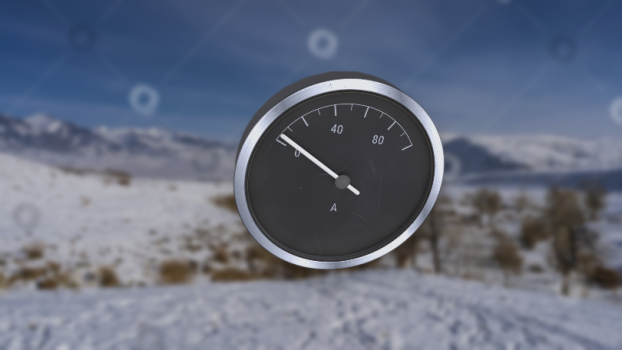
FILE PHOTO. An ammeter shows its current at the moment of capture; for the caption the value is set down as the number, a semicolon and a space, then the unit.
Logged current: 5; A
